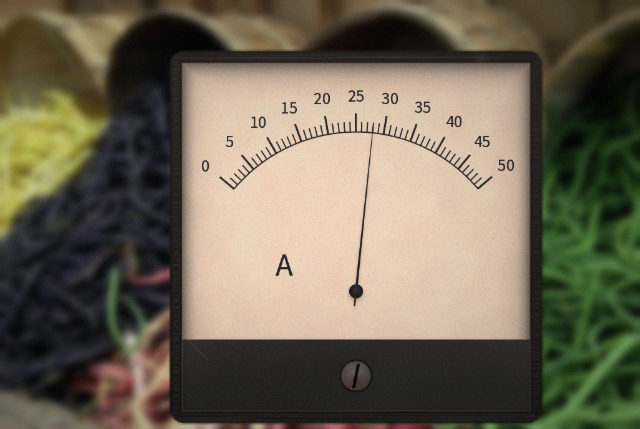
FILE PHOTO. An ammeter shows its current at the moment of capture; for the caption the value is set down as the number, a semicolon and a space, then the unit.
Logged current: 28; A
